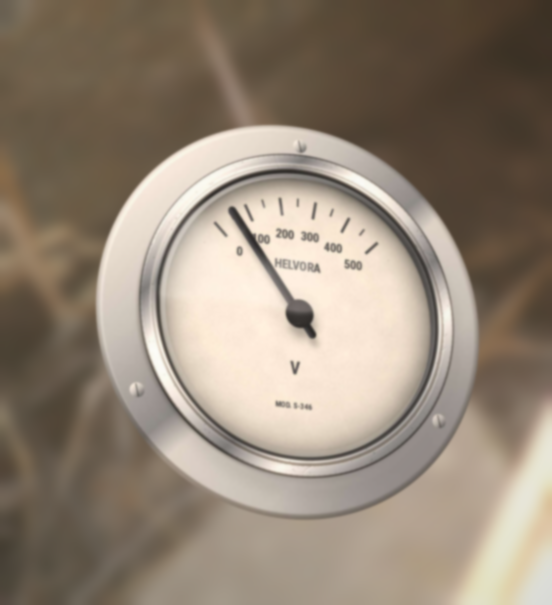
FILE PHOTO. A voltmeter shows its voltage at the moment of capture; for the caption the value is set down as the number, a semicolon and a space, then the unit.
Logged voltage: 50; V
